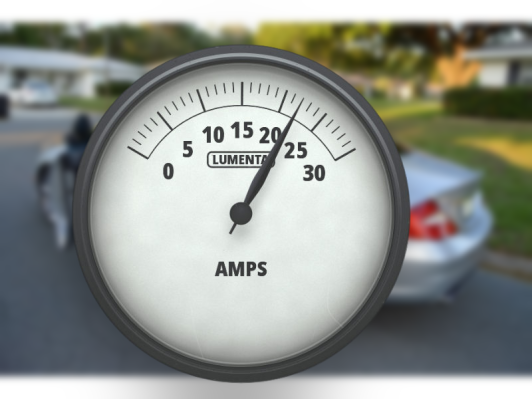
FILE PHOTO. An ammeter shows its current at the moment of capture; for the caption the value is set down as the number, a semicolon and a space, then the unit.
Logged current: 22; A
